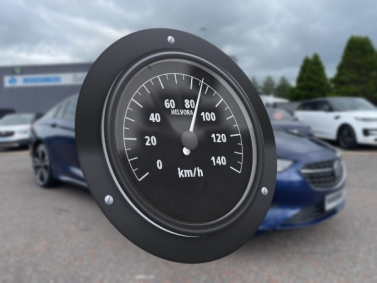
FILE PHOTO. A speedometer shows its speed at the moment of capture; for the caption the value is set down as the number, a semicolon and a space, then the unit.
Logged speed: 85; km/h
